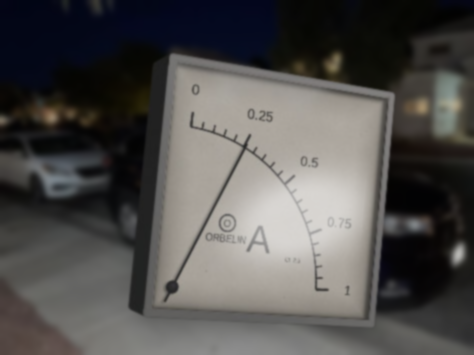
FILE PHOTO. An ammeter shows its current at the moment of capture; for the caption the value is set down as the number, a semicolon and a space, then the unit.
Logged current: 0.25; A
